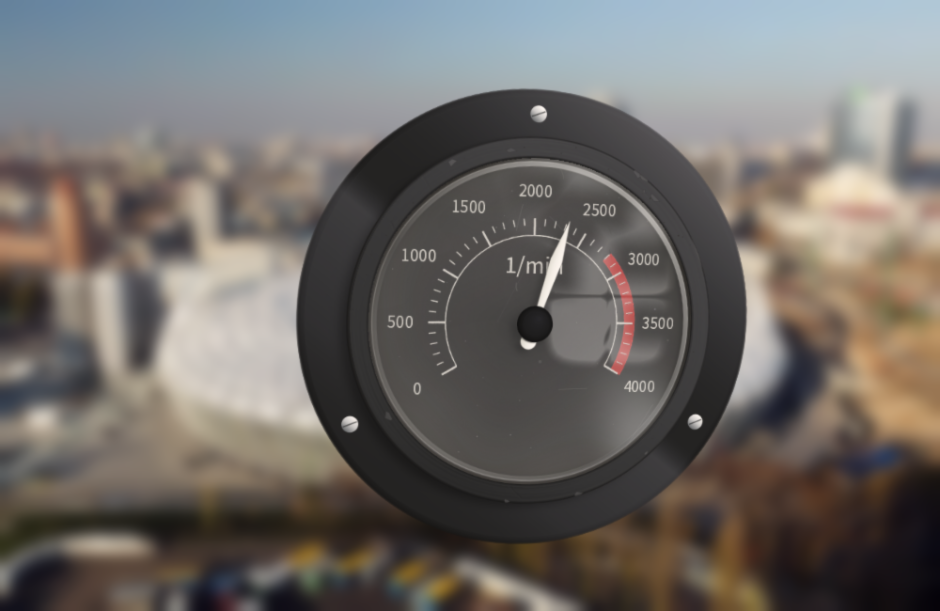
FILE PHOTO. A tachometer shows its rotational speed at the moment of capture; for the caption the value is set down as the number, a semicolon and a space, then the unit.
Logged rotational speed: 2300; rpm
